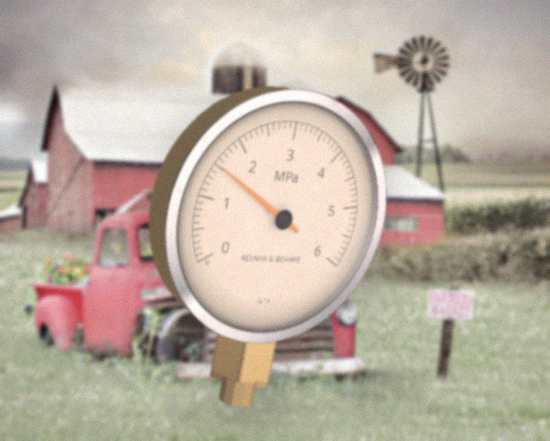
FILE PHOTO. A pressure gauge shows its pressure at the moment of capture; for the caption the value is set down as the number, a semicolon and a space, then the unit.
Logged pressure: 1.5; MPa
